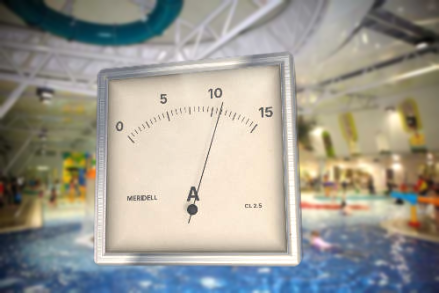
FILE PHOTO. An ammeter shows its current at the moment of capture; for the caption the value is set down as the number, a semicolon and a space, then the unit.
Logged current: 11; A
